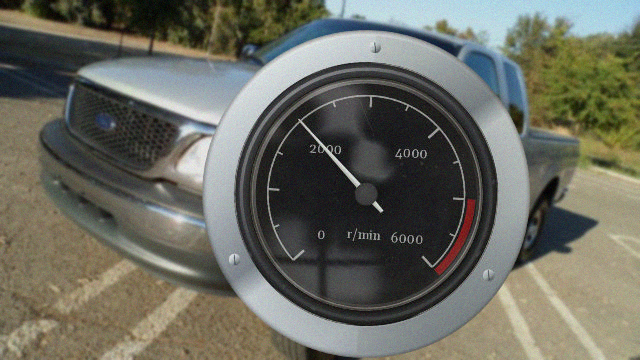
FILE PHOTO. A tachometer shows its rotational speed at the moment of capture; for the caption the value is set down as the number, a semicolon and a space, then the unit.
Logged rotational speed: 2000; rpm
